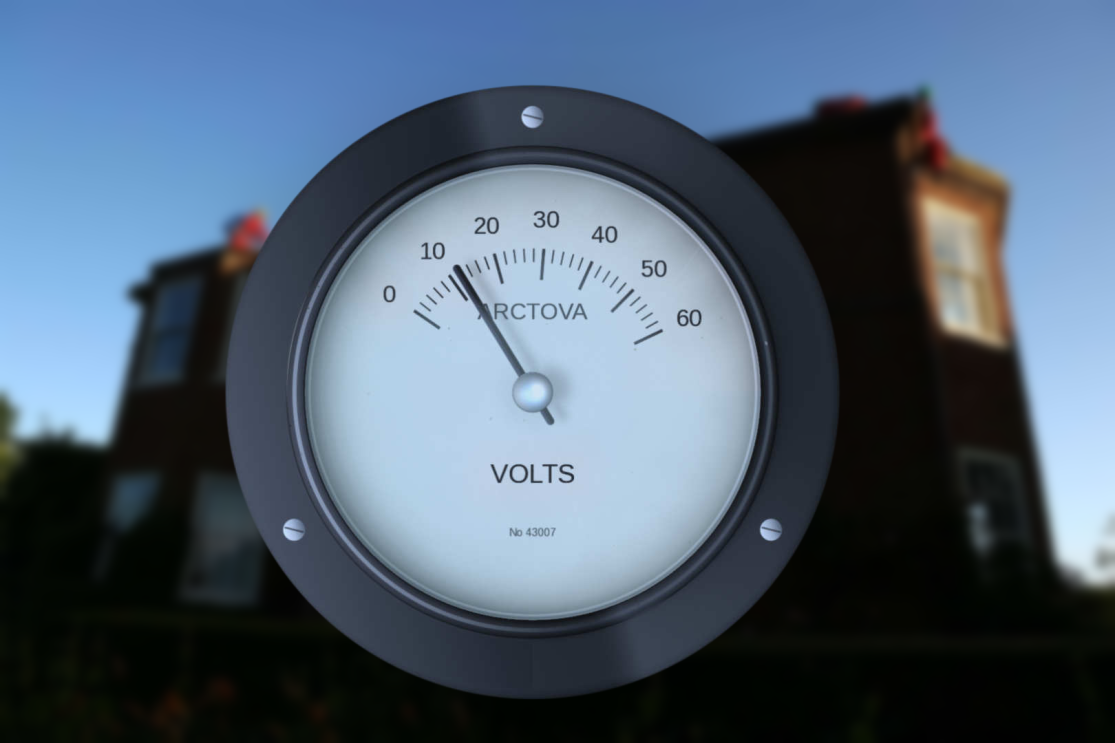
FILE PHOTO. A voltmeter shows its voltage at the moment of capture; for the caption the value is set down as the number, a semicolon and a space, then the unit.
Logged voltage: 12; V
